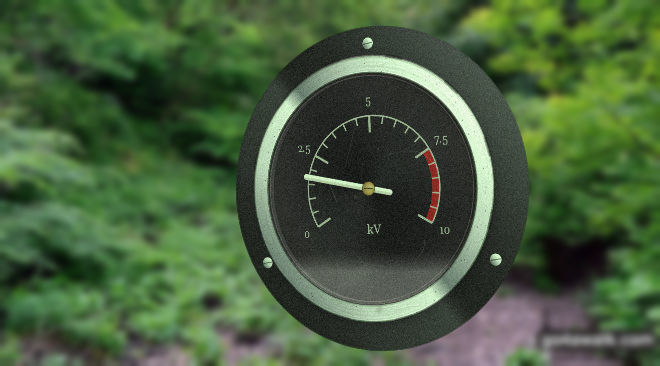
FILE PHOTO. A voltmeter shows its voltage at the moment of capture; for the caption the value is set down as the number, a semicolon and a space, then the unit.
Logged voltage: 1.75; kV
